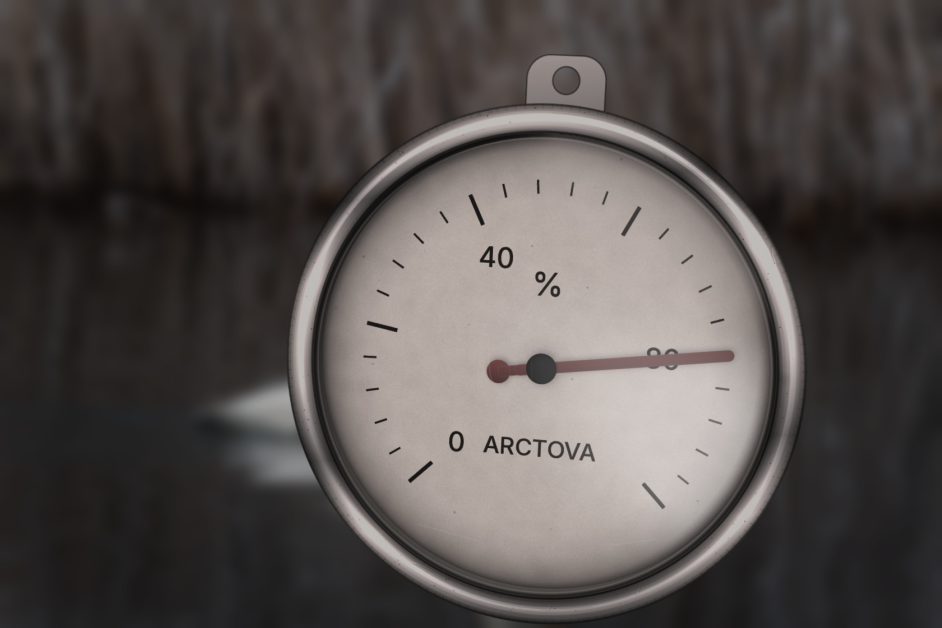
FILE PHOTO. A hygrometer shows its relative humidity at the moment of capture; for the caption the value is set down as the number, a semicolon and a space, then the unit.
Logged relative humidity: 80; %
